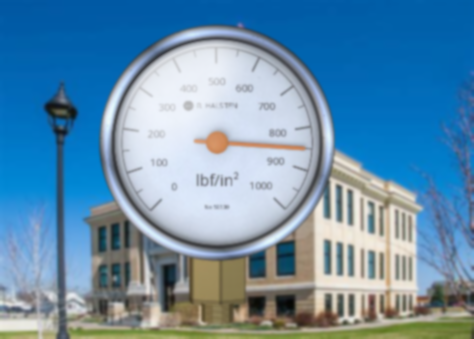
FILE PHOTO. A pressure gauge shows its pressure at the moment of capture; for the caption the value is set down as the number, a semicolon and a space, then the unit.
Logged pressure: 850; psi
